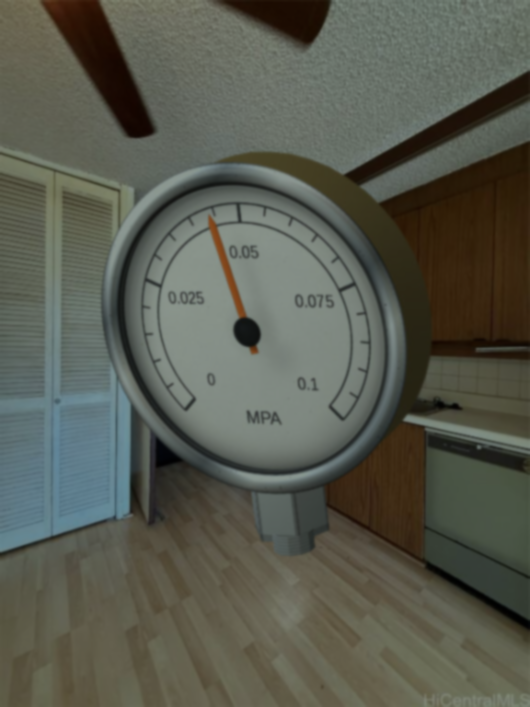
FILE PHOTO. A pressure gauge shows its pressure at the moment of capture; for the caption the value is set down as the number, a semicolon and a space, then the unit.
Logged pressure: 0.045; MPa
